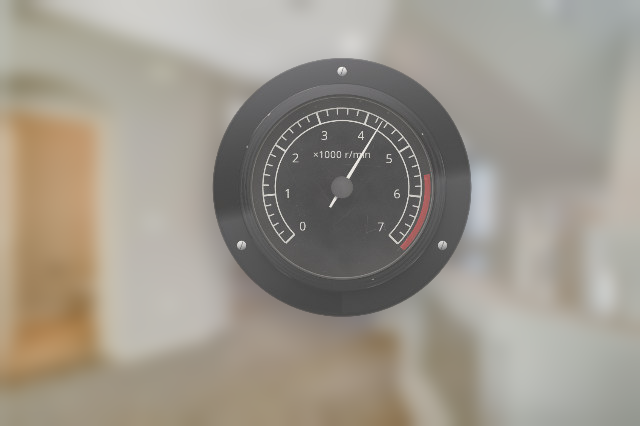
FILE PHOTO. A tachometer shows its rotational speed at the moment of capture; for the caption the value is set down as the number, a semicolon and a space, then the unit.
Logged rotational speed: 4300; rpm
